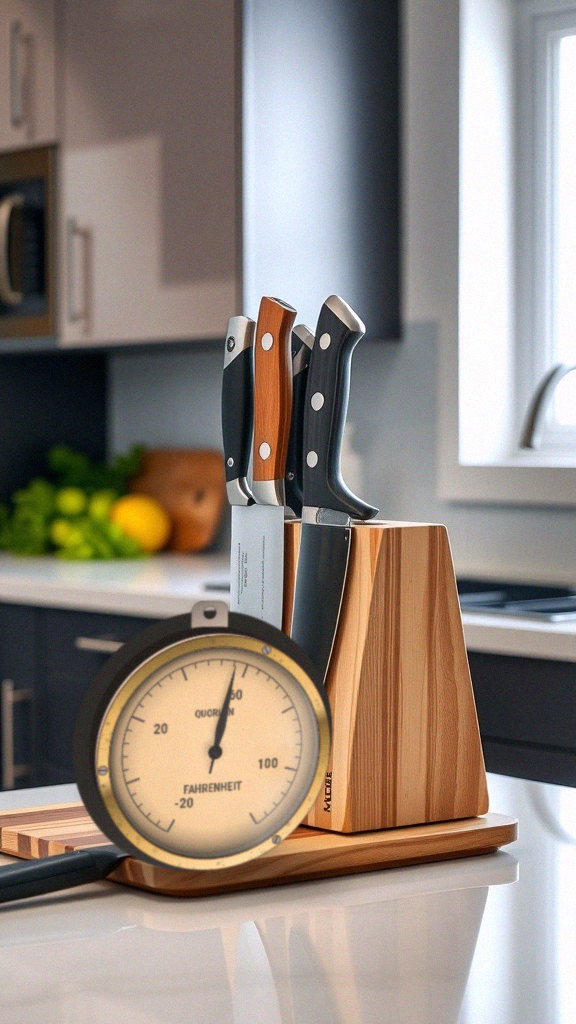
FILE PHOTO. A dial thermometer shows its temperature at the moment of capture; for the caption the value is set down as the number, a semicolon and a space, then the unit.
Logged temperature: 56; °F
